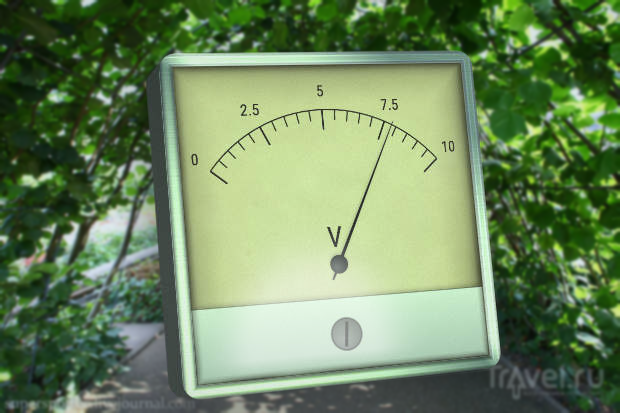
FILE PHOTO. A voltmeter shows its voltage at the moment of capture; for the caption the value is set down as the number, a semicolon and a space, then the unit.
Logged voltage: 7.75; V
